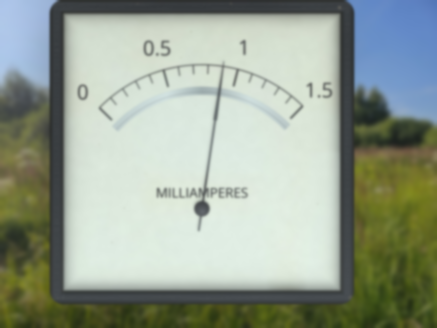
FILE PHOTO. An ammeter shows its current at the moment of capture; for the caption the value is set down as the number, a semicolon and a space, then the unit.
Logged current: 0.9; mA
